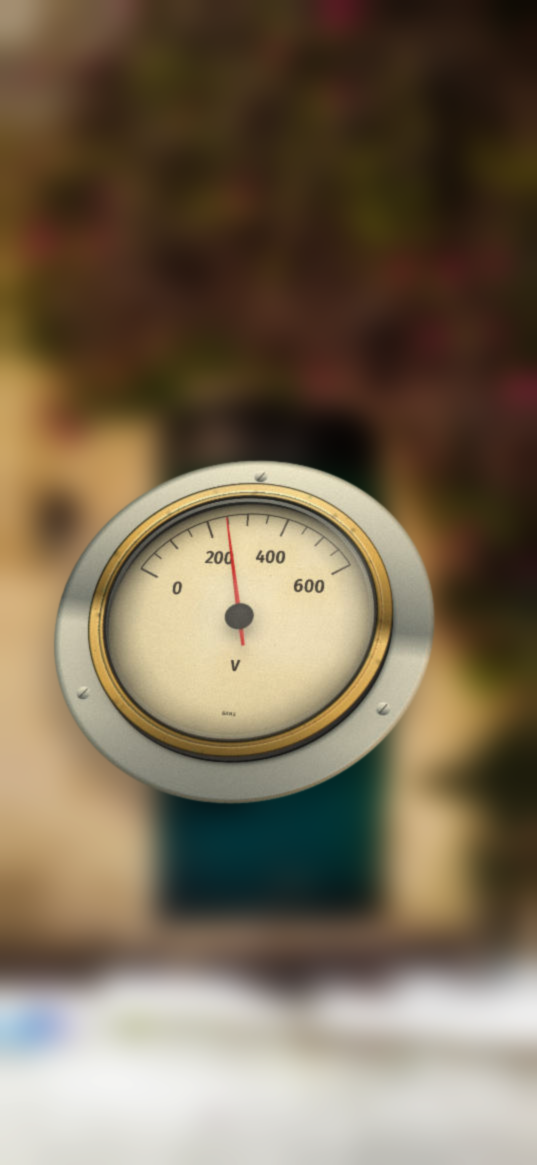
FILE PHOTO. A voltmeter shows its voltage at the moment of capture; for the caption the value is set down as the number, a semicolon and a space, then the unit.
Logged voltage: 250; V
